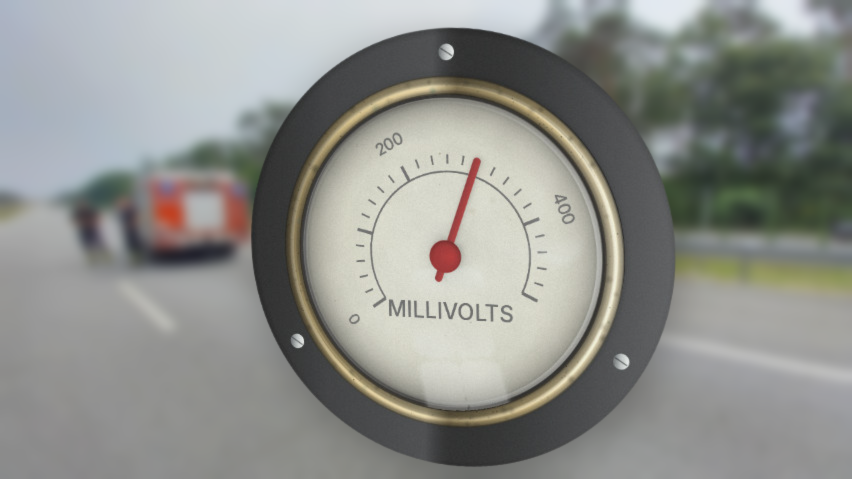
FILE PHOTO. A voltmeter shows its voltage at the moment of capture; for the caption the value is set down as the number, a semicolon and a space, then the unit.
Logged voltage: 300; mV
